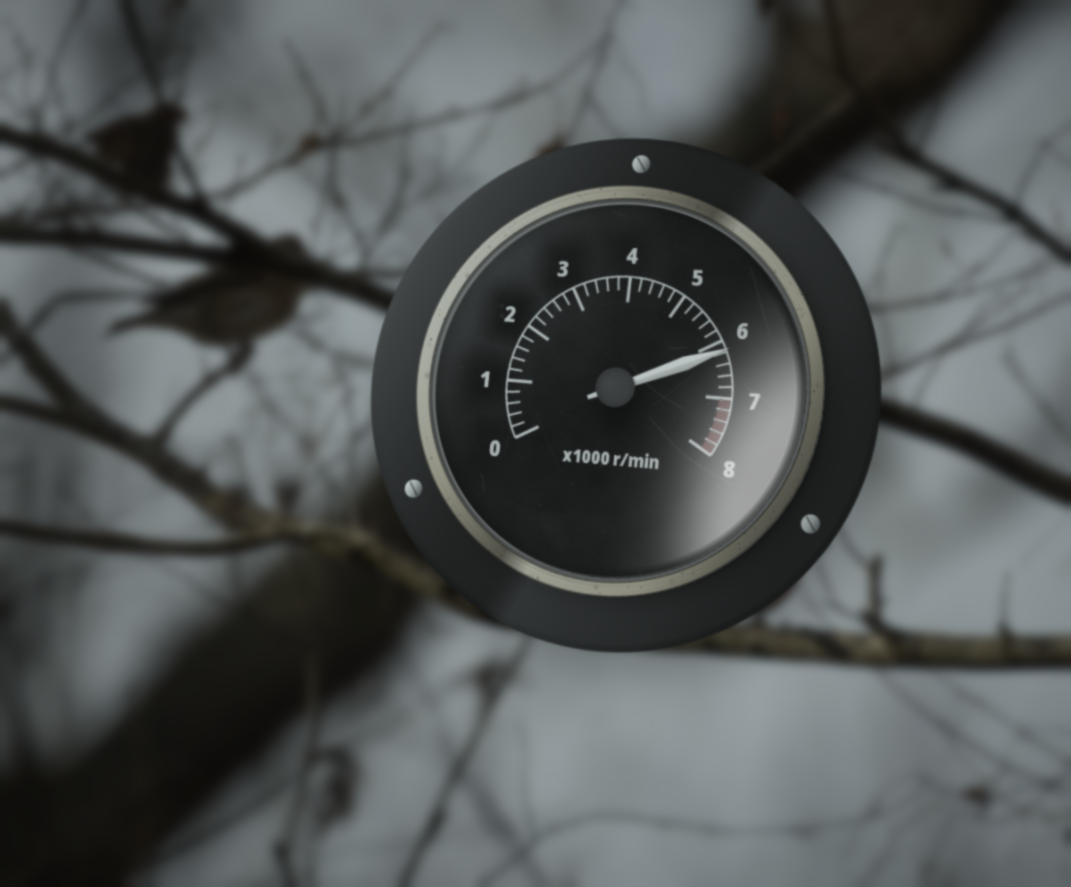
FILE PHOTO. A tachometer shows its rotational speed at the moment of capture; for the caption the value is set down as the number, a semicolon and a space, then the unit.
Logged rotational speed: 6200; rpm
